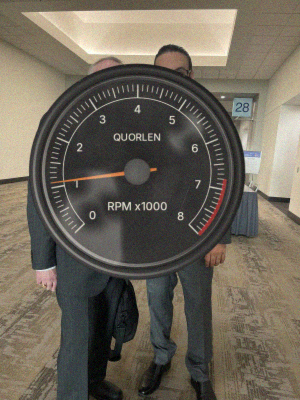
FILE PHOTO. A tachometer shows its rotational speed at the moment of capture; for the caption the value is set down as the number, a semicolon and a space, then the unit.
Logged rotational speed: 1100; rpm
